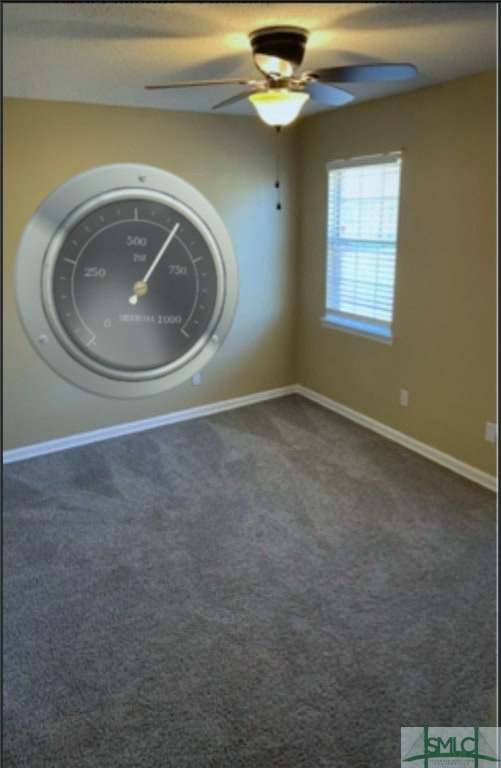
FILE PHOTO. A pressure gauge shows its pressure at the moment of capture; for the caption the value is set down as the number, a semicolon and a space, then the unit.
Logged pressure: 625; psi
